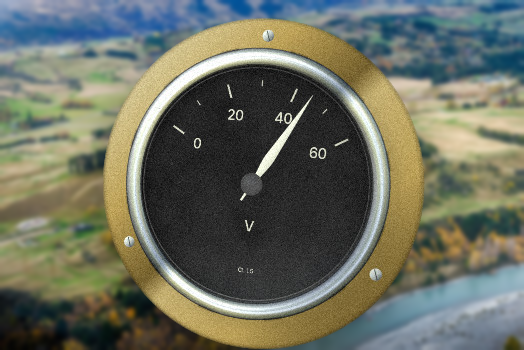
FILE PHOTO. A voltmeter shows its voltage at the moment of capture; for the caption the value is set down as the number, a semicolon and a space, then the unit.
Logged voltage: 45; V
